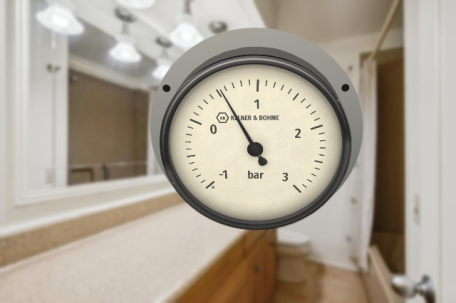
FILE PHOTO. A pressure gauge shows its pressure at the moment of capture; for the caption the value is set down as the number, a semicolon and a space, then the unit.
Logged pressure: 0.55; bar
